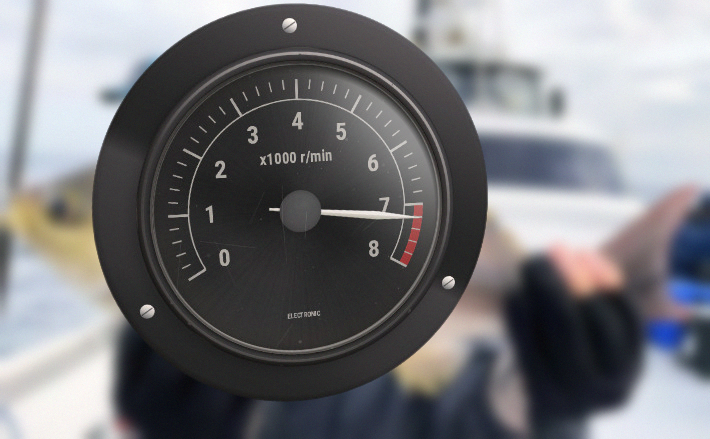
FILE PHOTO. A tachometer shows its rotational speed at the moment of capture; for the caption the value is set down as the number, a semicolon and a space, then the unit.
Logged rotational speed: 7200; rpm
